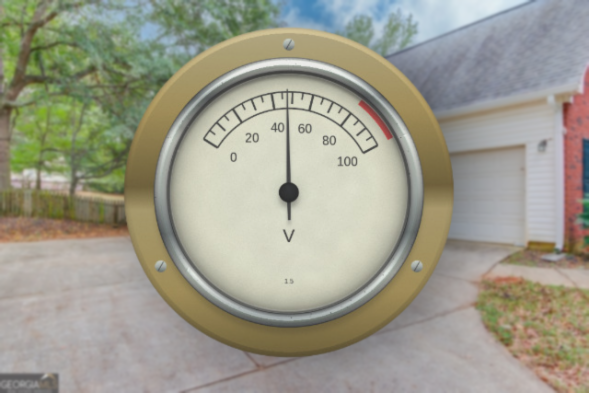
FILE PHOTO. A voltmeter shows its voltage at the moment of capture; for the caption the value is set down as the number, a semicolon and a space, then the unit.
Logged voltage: 47.5; V
